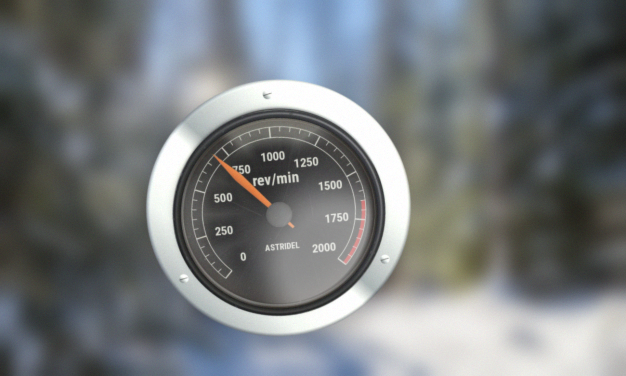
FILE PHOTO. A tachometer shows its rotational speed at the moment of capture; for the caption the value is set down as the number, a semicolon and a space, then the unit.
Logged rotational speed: 700; rpm
